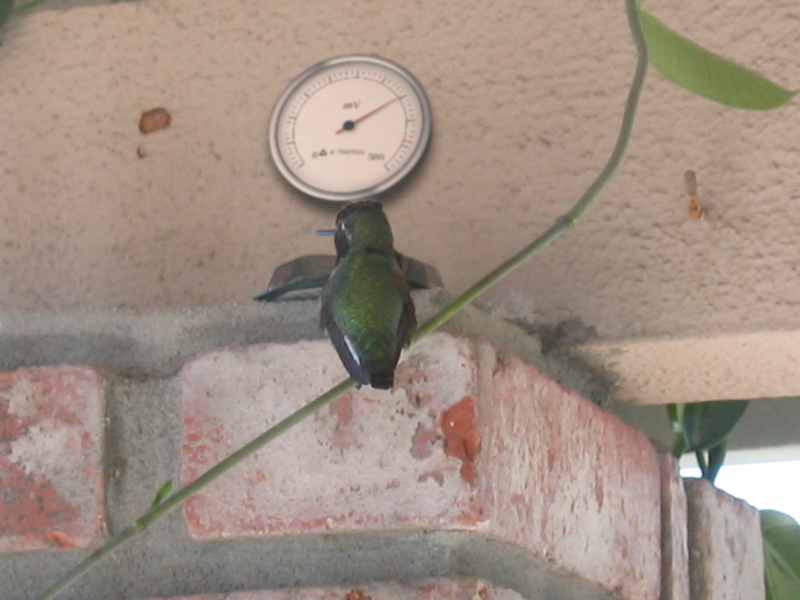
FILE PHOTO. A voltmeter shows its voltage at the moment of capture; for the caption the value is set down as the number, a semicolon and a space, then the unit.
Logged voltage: 350; mV
